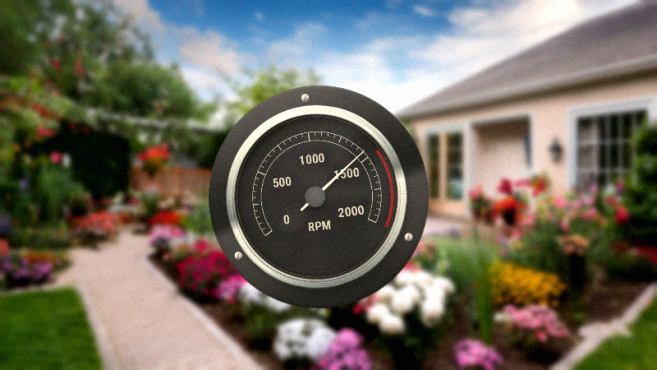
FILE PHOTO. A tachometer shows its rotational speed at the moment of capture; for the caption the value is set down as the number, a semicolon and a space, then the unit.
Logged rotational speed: 1450; rpm
